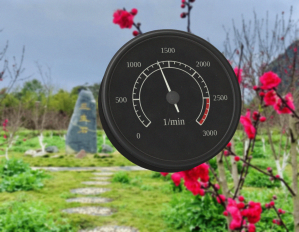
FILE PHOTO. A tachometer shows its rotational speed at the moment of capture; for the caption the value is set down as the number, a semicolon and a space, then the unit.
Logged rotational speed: 1300; rpm
